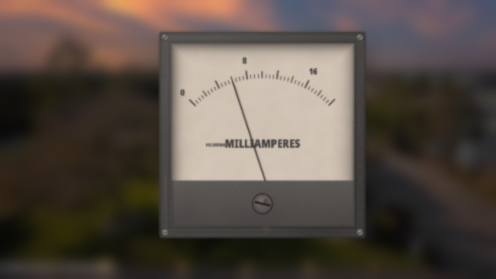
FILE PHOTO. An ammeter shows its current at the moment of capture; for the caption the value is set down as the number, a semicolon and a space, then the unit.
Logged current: 6; mA
